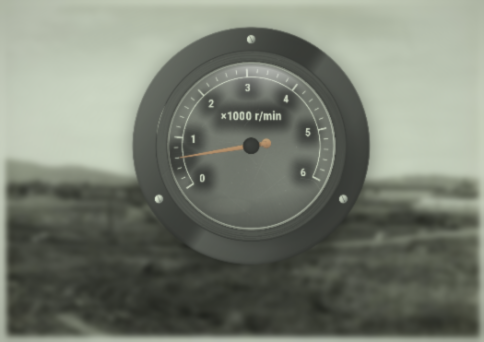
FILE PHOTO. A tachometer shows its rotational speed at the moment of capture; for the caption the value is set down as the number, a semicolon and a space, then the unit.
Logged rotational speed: 600; rpm
